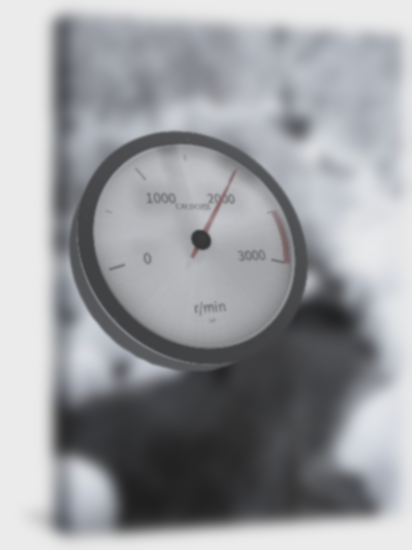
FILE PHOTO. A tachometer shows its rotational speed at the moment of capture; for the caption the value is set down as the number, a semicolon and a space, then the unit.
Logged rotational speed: 2000; rpm
